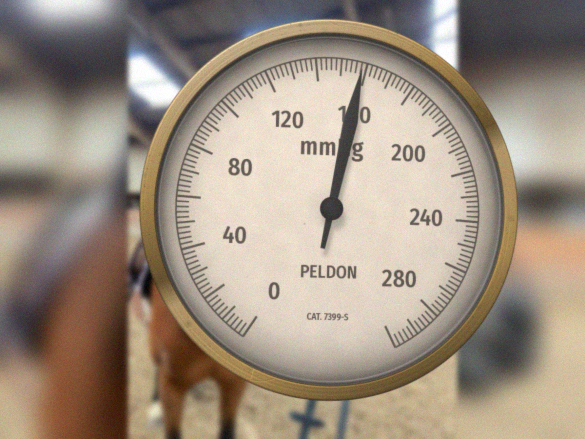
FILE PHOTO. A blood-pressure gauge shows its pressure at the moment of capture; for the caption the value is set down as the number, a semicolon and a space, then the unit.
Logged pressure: 158; mmHg
